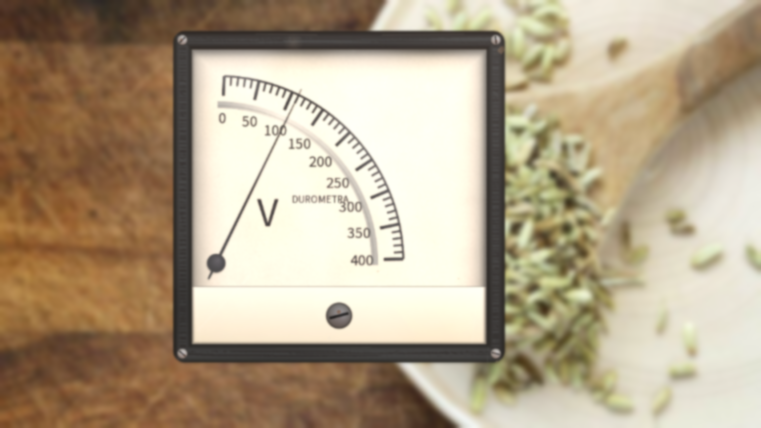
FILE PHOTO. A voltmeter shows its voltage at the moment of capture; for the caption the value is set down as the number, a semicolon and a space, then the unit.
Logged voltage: 110; V
